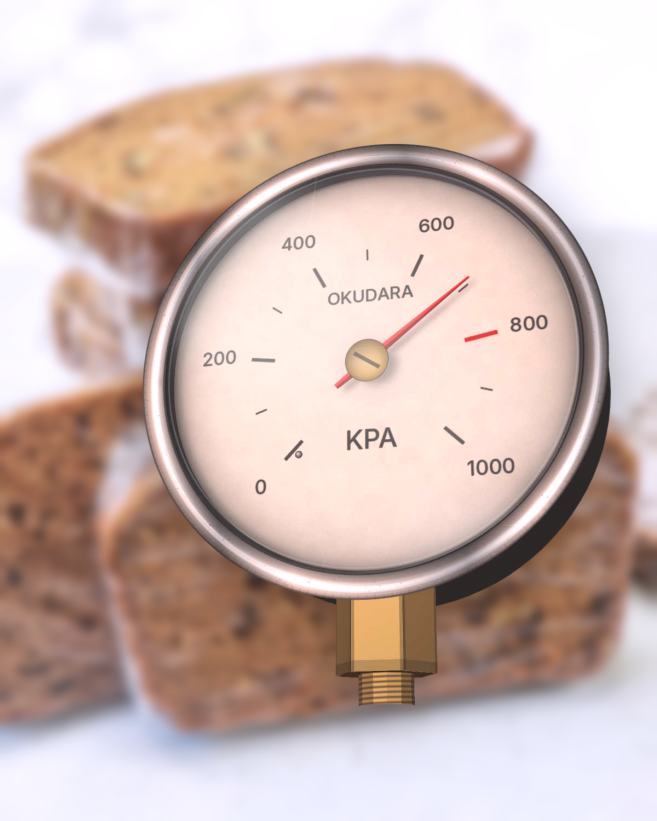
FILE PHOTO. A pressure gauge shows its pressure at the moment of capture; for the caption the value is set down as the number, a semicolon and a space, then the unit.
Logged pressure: 700; kPa
